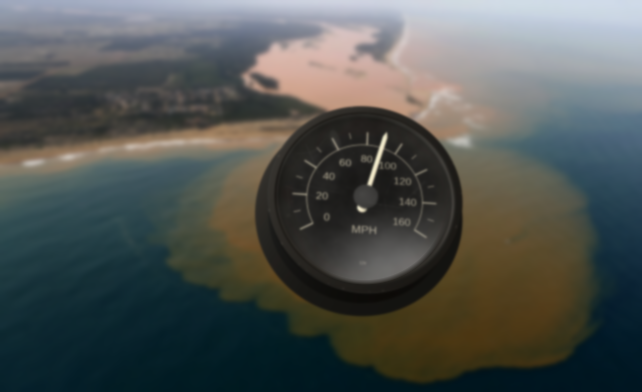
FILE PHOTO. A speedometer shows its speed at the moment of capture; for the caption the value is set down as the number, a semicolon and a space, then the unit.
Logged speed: 90; mph
